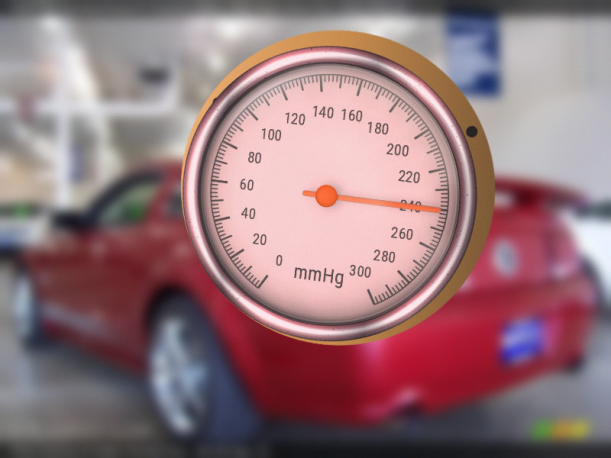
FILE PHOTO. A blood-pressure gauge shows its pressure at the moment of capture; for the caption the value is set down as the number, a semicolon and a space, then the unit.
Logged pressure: 240; mmHg
